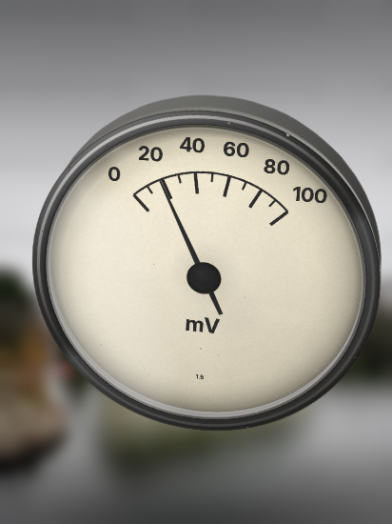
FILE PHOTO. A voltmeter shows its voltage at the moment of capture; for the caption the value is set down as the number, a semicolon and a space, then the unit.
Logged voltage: 20; mV
